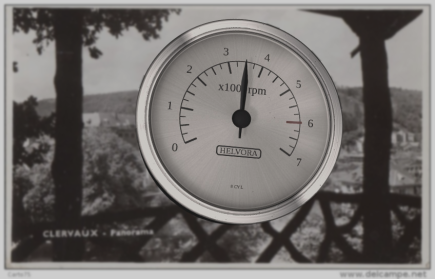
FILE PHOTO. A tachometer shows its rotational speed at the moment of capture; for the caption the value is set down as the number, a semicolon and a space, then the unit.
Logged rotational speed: 3500; rpm
